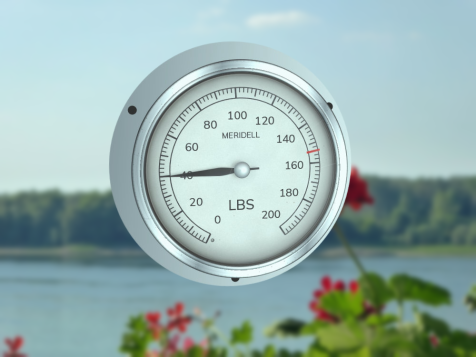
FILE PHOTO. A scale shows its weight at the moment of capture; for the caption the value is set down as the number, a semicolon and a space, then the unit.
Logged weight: 40; lb
